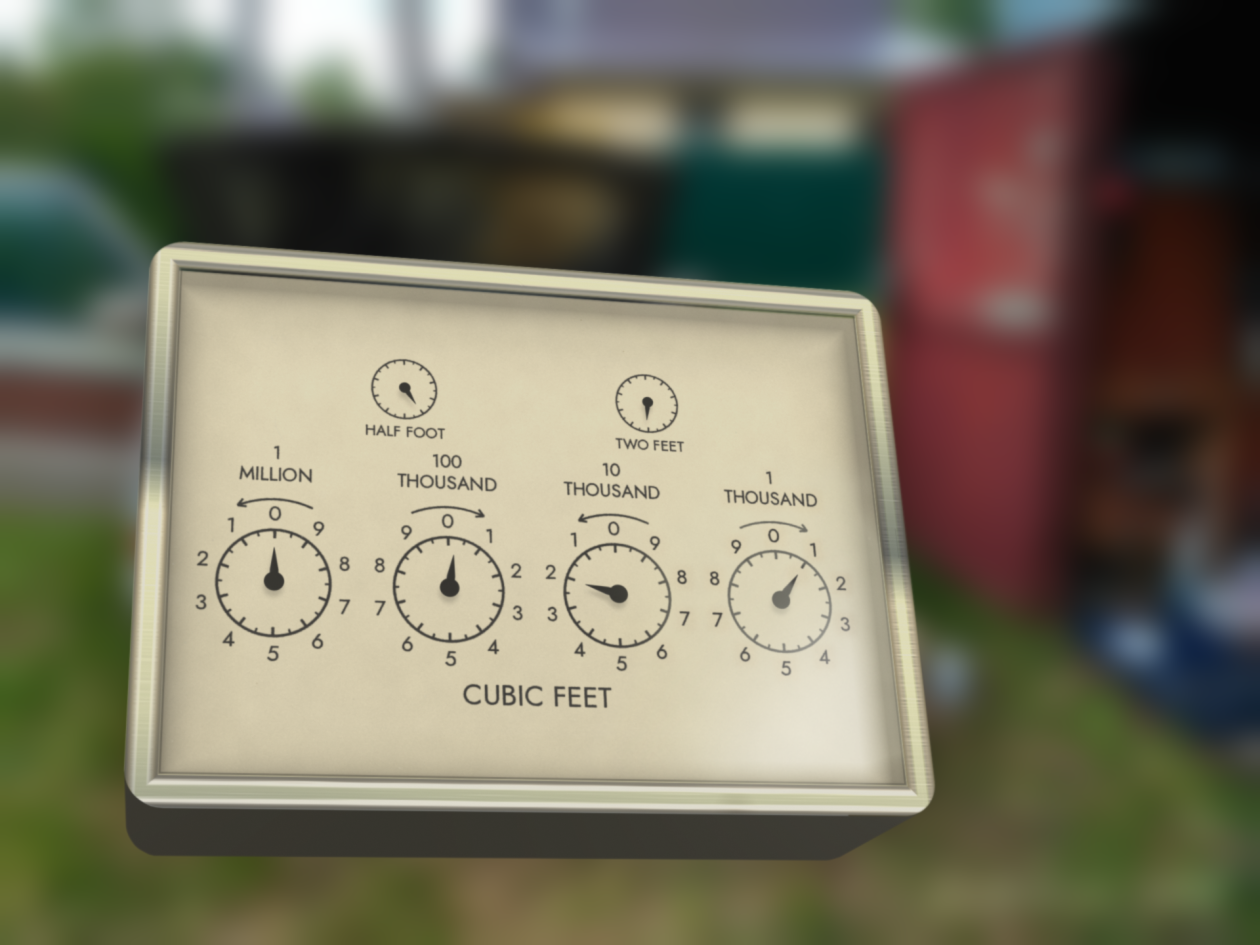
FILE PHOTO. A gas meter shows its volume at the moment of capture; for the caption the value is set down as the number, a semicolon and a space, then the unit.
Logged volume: 2100; ft³
